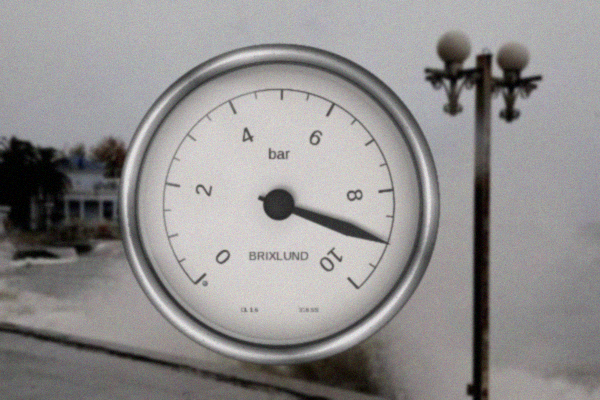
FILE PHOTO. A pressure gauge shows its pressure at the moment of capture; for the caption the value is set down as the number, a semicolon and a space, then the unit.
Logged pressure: 9; bar
